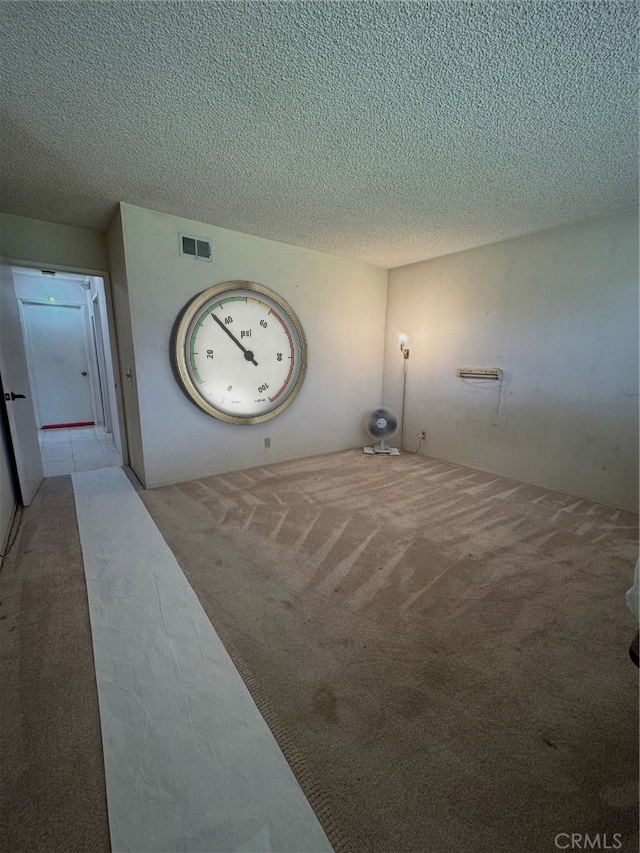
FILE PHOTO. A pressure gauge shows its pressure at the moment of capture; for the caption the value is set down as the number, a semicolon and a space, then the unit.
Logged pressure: 35; psi
